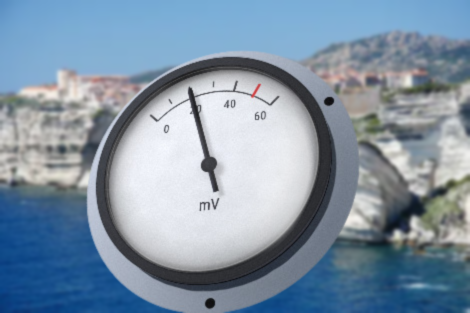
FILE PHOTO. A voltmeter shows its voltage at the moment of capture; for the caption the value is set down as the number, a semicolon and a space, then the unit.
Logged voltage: 20; mV
